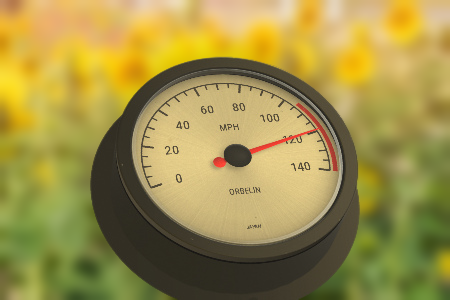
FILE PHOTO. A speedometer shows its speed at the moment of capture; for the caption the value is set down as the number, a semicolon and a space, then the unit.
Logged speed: 120; mph
